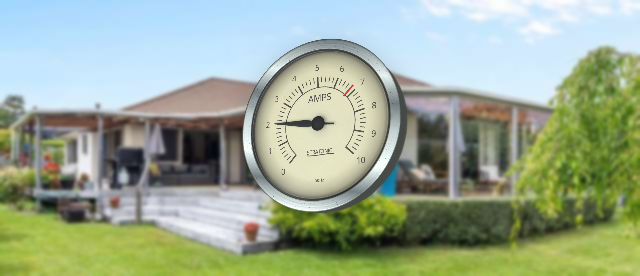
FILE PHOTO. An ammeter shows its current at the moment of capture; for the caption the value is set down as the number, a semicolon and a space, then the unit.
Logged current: 2; A
